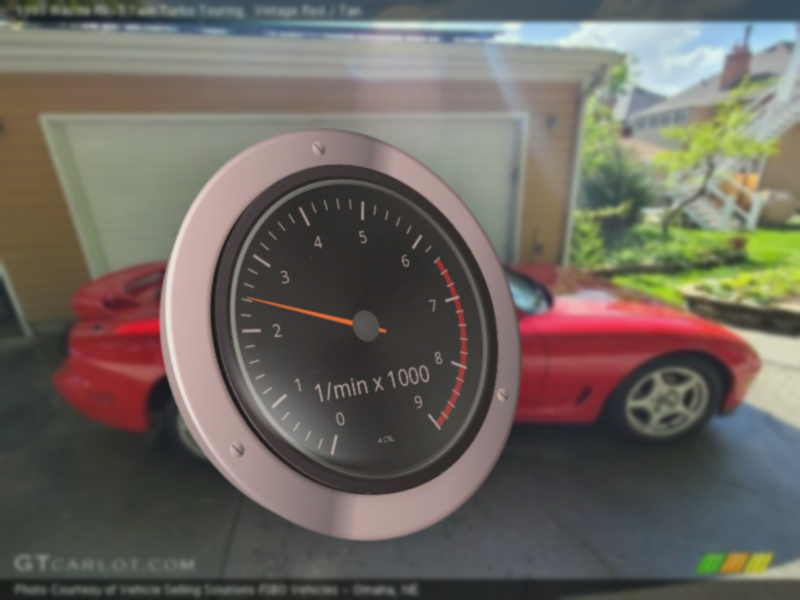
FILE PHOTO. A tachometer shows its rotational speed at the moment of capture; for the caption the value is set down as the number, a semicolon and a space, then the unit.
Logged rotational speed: 2400; rpm
